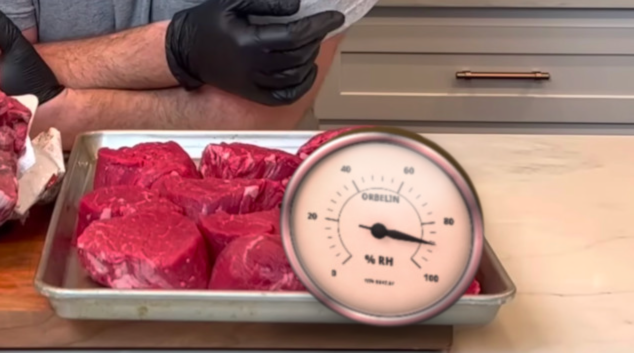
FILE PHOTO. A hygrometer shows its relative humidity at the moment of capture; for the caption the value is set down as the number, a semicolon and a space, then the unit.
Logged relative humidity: 88; %
